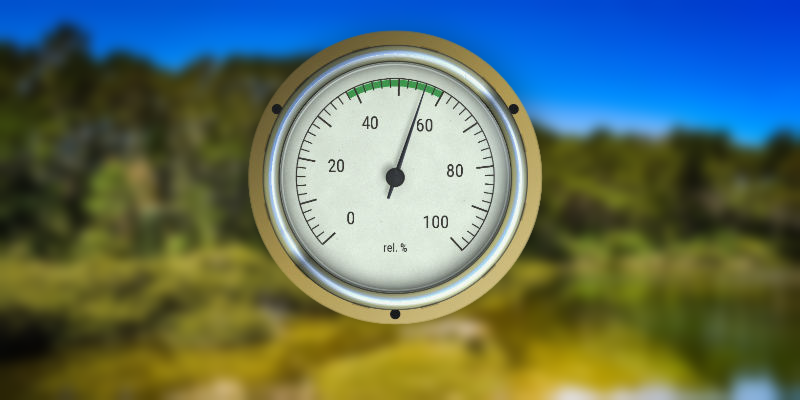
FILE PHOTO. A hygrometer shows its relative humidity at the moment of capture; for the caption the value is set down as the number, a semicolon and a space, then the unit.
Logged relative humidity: 56; %
